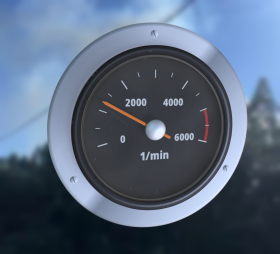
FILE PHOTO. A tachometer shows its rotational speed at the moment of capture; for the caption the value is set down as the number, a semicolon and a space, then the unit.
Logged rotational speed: 1250; rpm
